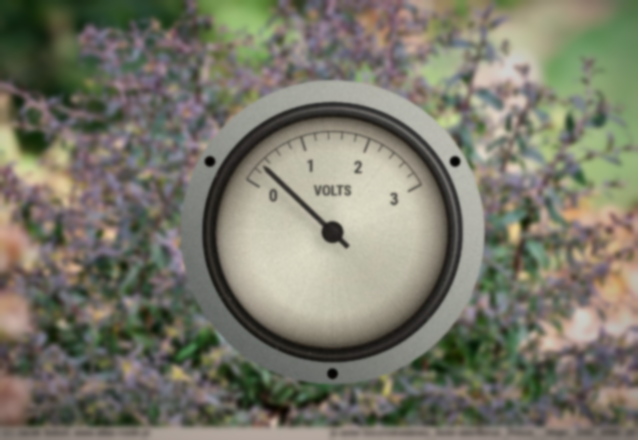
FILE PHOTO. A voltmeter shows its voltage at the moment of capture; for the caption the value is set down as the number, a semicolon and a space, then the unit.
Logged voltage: 0.3; V
